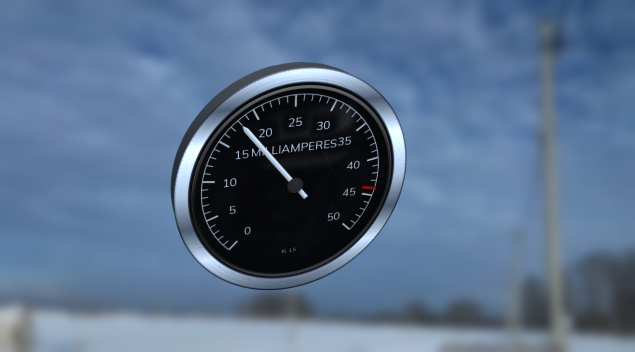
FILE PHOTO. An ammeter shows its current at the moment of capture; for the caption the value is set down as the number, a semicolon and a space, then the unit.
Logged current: 18; mA
